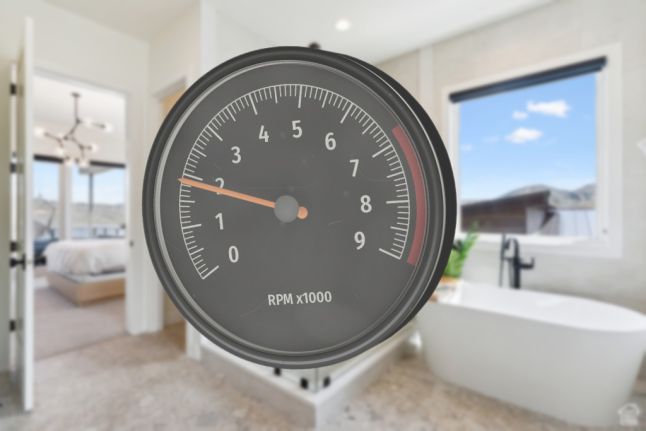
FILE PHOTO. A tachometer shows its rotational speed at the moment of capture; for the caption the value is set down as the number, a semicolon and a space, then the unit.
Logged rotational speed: 1900; rpm
